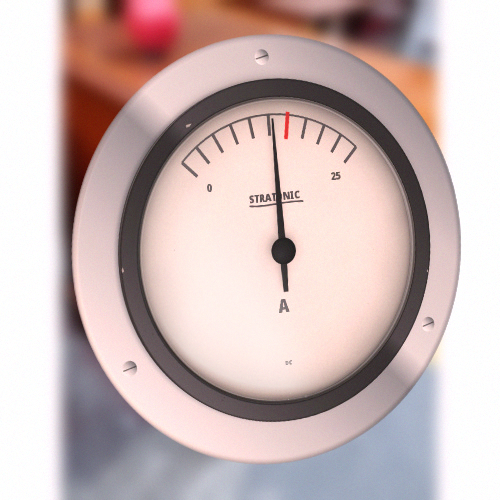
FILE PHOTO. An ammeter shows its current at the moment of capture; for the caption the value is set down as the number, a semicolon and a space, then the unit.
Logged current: 12.5; A
